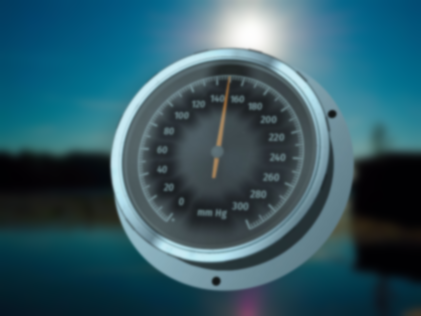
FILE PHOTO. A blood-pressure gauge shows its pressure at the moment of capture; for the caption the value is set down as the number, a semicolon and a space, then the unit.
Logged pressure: 150; mmHg
